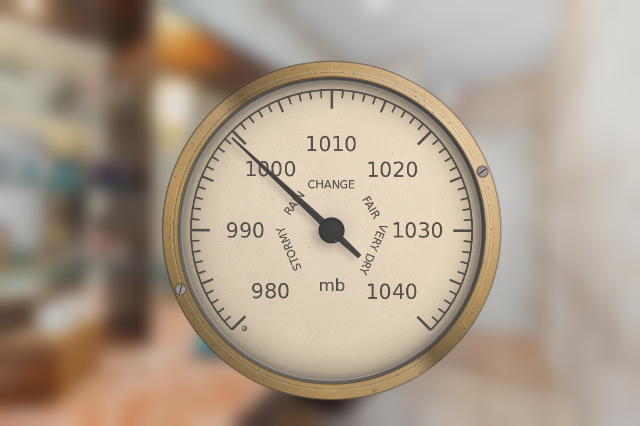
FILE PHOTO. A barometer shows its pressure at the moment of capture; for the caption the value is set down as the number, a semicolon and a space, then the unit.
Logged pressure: 999.5; mbar
